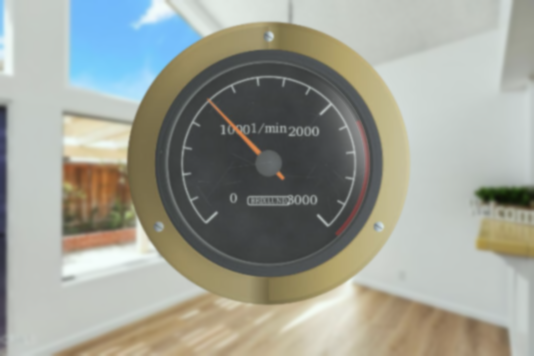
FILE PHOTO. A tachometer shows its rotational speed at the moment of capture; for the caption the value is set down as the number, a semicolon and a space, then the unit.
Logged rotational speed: 1000; rpm
